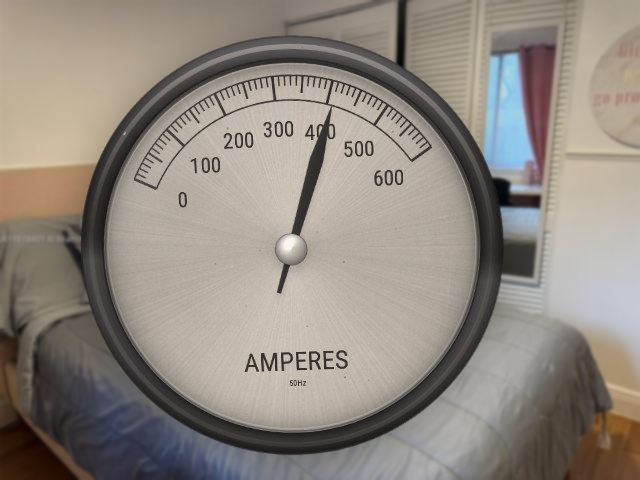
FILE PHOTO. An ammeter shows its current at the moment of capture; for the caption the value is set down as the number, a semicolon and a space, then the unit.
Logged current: 410; A
